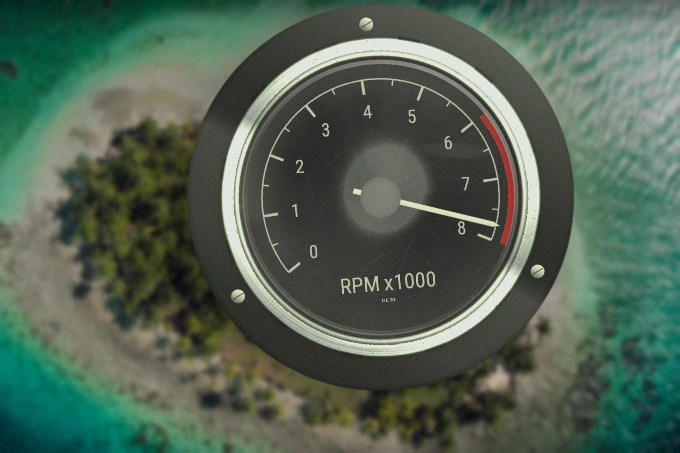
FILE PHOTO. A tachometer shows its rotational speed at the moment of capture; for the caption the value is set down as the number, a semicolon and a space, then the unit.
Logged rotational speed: 7750; rpm
